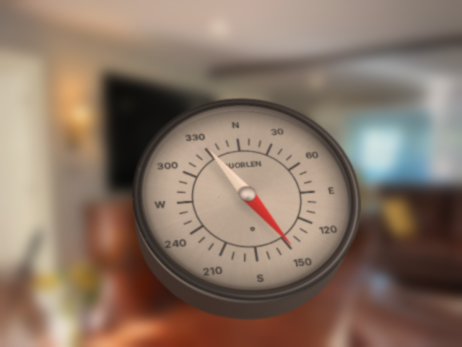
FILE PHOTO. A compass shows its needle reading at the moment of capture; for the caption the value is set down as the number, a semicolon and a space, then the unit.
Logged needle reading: 150; °
